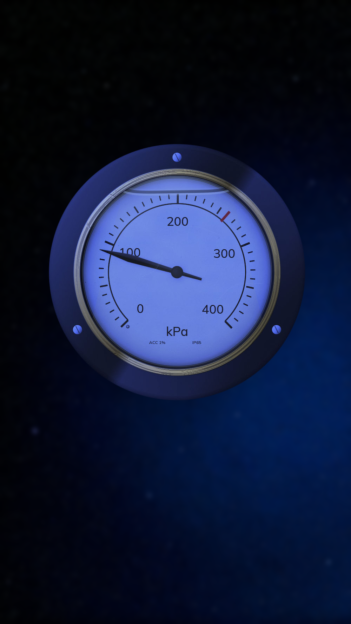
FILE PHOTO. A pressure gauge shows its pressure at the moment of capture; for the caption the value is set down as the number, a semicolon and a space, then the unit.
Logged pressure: 90; kPa
